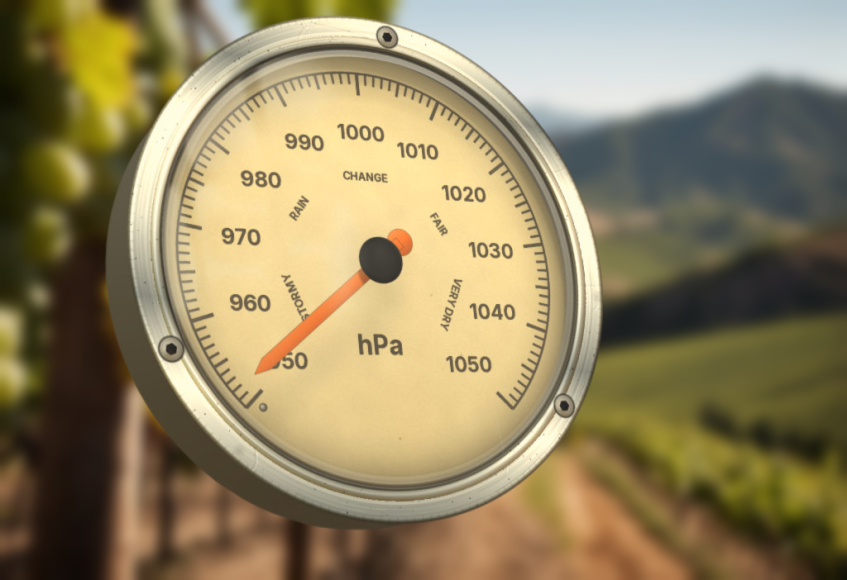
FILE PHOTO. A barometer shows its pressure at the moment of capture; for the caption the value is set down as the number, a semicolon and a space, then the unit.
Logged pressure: 952; hPa
